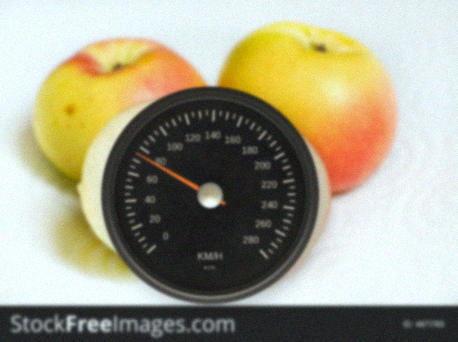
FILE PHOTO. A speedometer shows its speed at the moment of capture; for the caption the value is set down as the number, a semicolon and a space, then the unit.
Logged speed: 75; km/h
